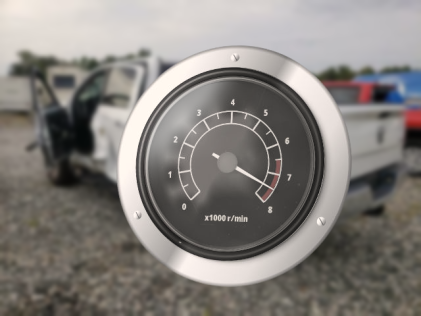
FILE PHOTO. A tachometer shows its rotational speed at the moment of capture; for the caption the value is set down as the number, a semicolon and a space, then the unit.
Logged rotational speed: 7500; rpm
